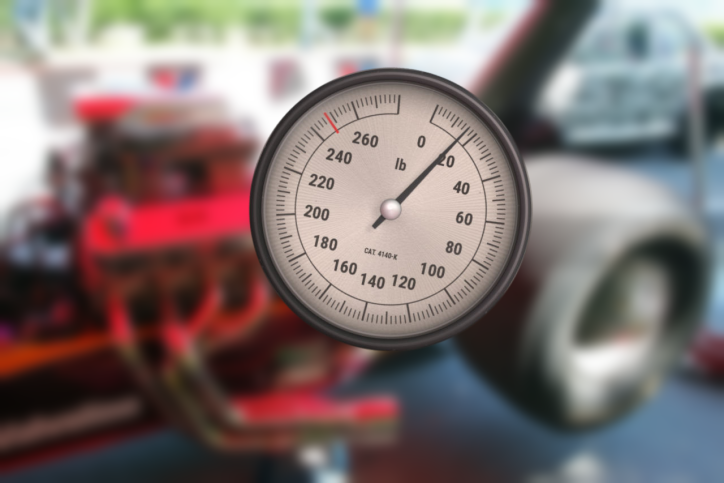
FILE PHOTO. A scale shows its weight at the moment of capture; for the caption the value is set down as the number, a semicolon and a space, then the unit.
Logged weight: 16; lb
